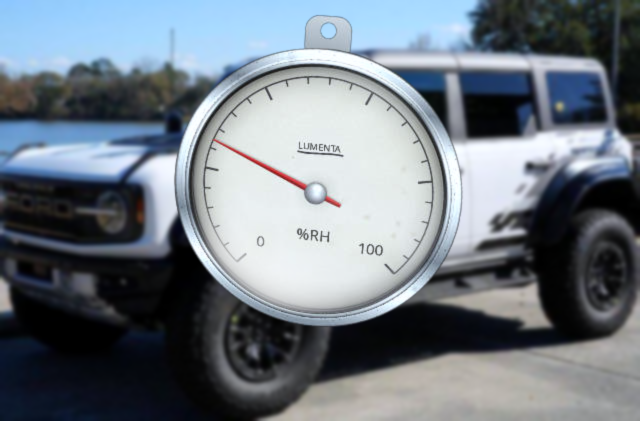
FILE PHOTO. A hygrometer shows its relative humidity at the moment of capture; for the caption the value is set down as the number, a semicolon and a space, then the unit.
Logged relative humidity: 26; %
